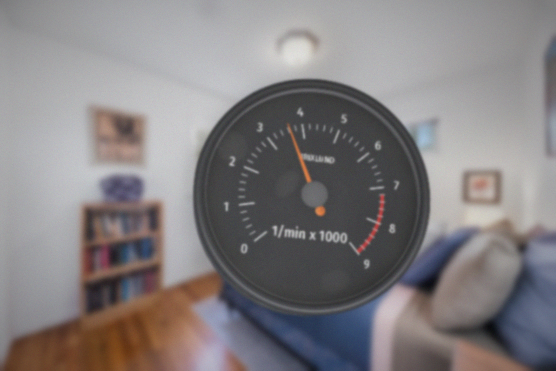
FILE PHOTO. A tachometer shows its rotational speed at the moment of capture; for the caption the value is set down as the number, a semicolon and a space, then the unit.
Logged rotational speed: 3600; rpm
